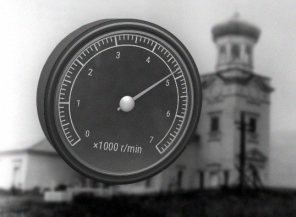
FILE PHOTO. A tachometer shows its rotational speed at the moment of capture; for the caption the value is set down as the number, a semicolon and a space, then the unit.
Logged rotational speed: 4800; rpm
